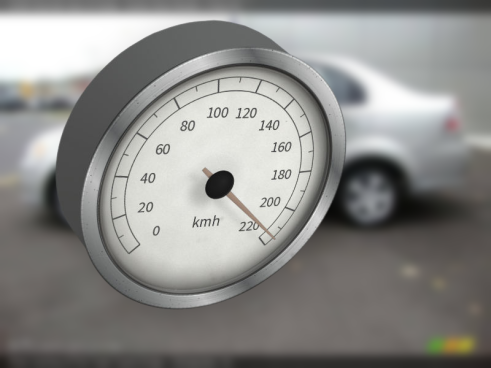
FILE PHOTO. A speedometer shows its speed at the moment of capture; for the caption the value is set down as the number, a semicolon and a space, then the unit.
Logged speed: 215; km/h
